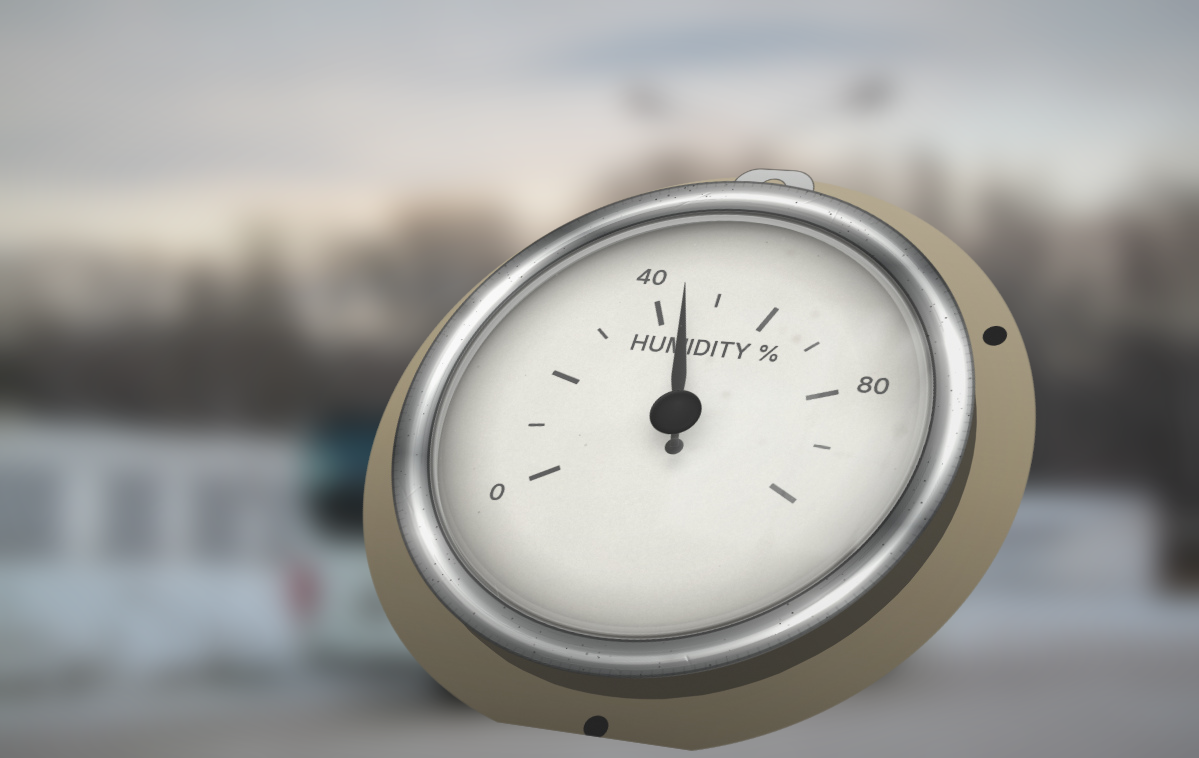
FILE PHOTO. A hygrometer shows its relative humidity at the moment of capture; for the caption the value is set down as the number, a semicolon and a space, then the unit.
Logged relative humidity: 45; %
